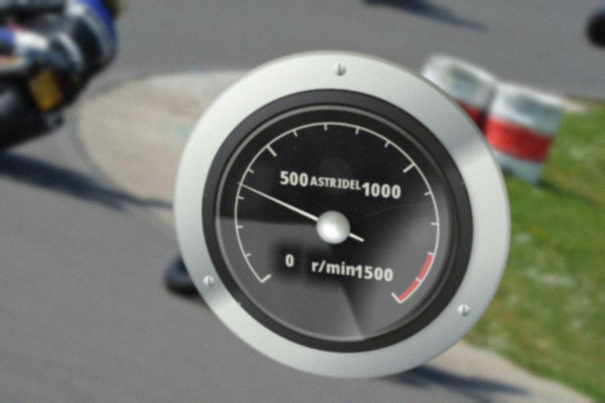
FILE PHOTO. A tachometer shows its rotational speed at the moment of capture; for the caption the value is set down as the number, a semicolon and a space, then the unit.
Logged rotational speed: 350; rpm
